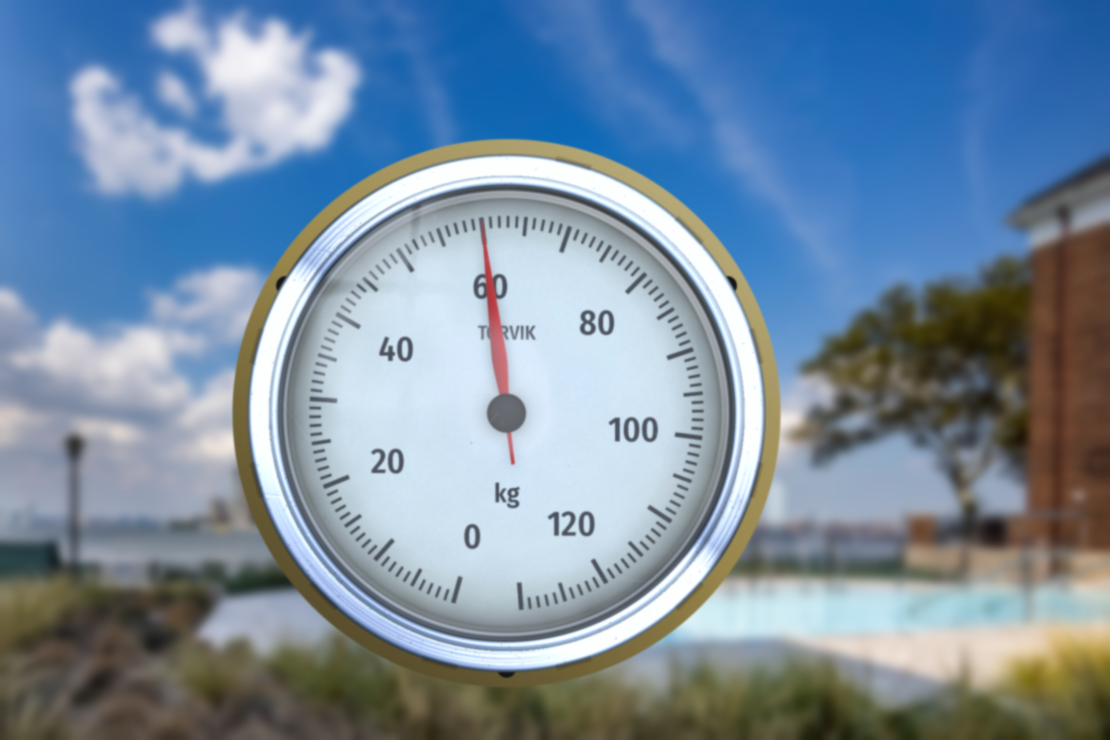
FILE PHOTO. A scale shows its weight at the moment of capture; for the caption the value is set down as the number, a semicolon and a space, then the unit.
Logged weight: 60; kg
